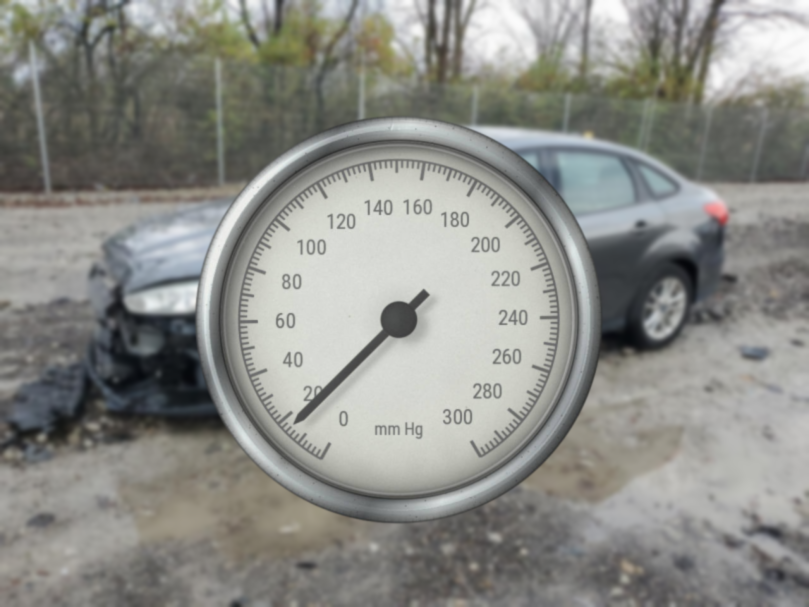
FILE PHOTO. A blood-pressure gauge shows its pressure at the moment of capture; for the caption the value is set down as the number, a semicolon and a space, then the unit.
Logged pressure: 16; mmHg
